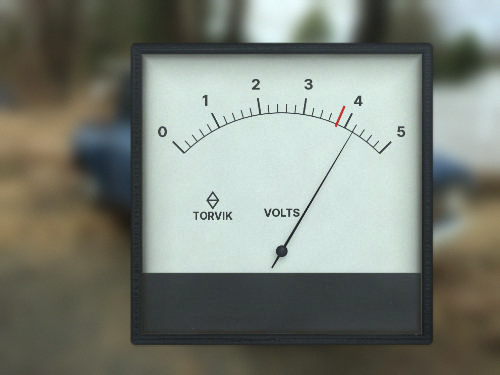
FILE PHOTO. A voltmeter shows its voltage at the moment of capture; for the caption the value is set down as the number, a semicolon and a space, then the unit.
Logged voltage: 4.2; V
